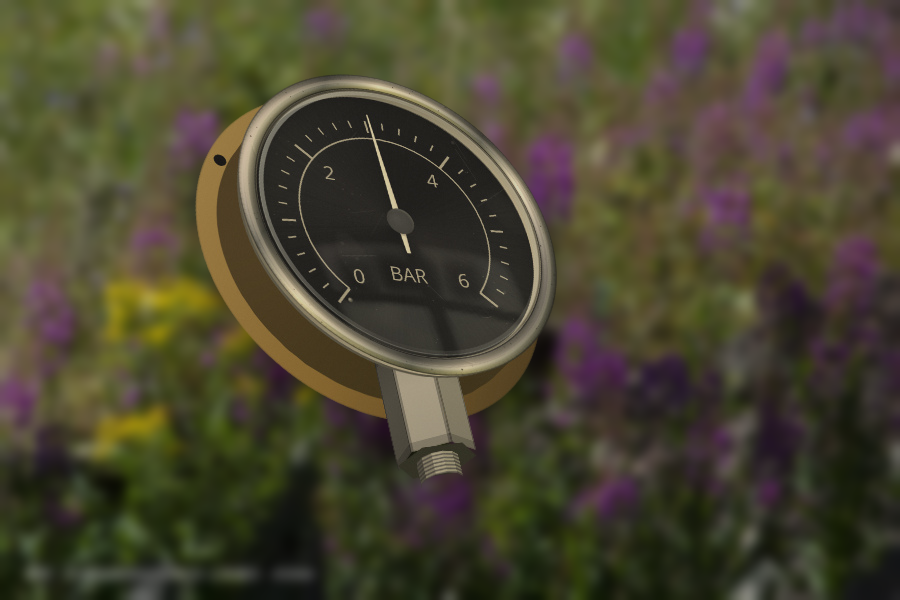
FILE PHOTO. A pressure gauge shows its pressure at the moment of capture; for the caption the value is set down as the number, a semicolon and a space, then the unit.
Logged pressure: 3; bar
